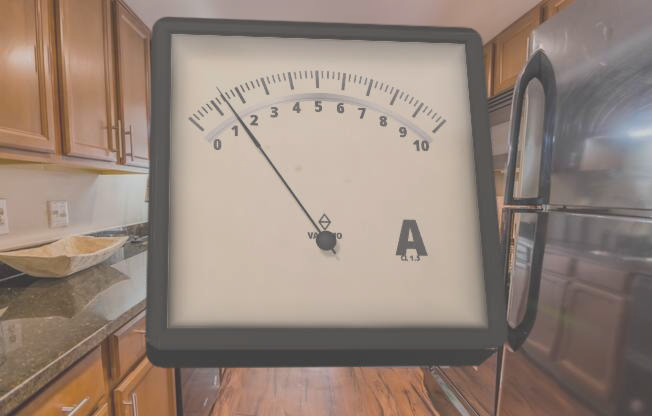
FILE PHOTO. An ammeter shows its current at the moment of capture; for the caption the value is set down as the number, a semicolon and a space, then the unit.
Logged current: 1.4; A
